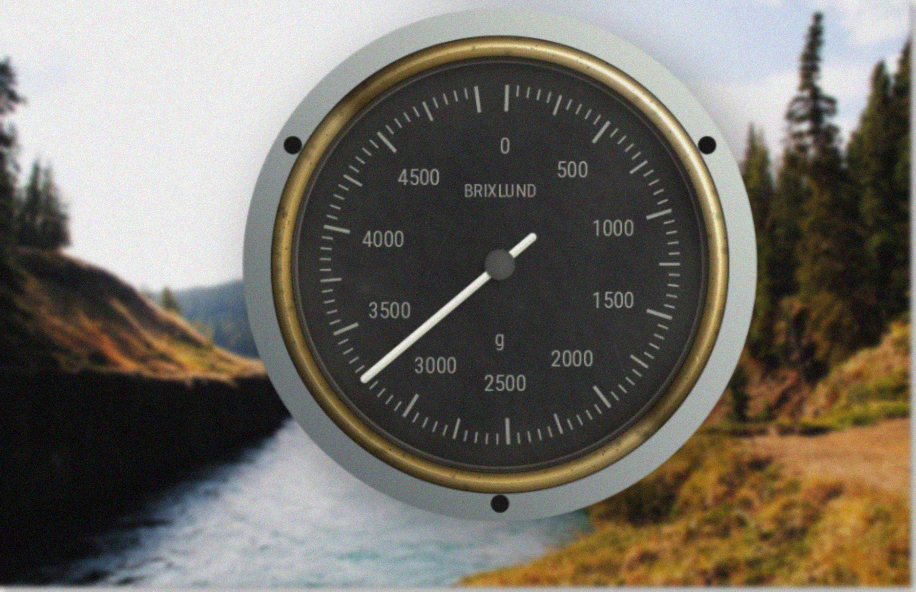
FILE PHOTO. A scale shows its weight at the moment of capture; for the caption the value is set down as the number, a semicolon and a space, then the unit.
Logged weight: 3250; g
